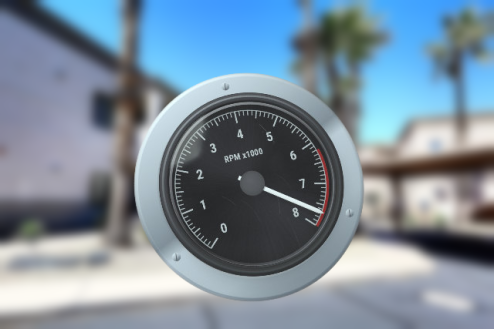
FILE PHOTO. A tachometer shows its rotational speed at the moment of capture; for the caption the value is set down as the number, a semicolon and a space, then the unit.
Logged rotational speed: 7700; rpm
